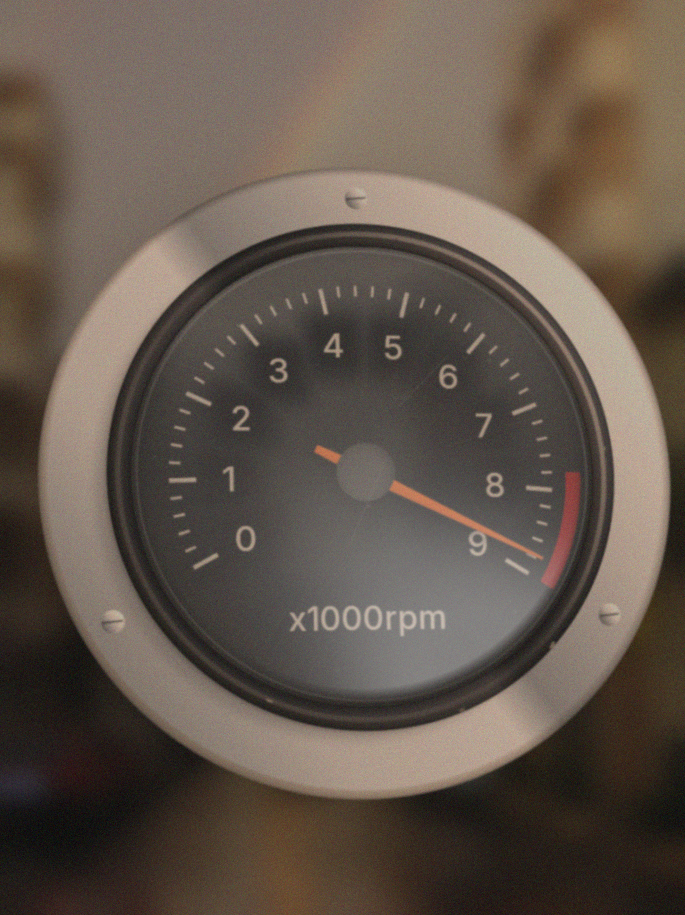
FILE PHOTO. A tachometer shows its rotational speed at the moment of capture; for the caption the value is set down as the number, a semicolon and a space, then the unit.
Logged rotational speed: 8800; rpm
